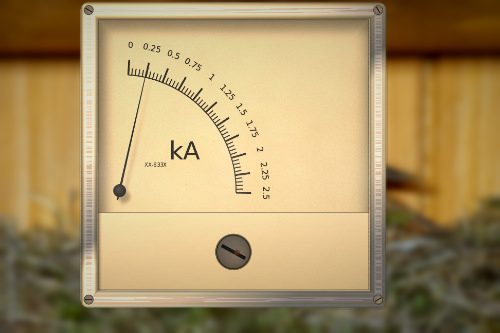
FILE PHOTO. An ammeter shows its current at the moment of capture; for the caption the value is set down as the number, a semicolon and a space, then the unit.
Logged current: 0.25; kA
